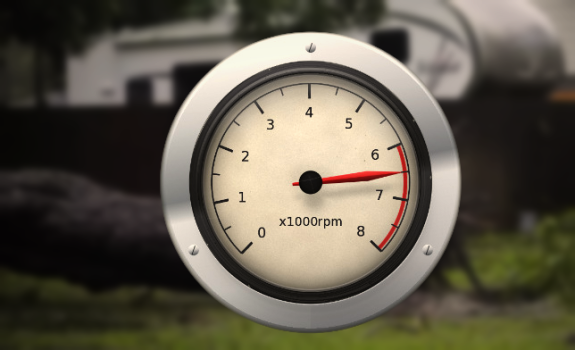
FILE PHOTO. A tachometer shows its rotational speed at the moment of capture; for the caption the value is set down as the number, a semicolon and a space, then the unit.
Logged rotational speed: 6500; rpm
